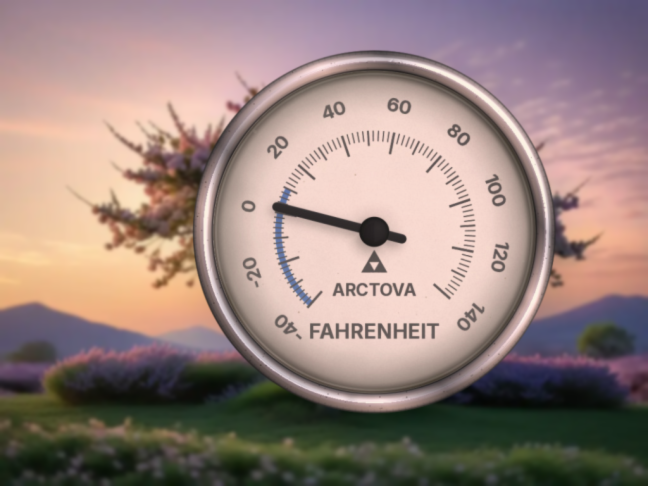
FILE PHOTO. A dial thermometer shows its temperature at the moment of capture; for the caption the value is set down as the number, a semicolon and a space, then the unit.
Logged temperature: 2; °F
